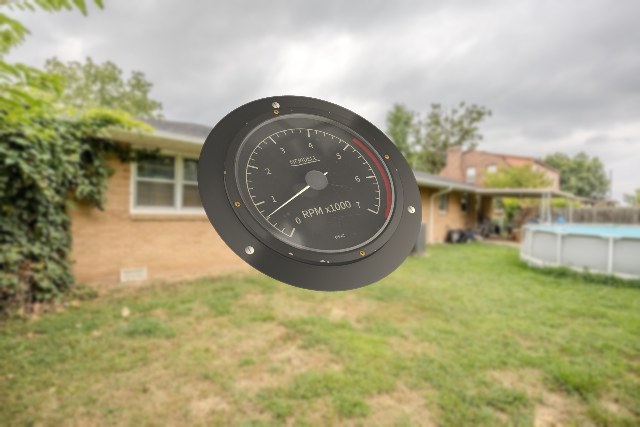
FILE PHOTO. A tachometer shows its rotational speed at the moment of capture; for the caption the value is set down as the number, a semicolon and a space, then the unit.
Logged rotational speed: 600; rpm
